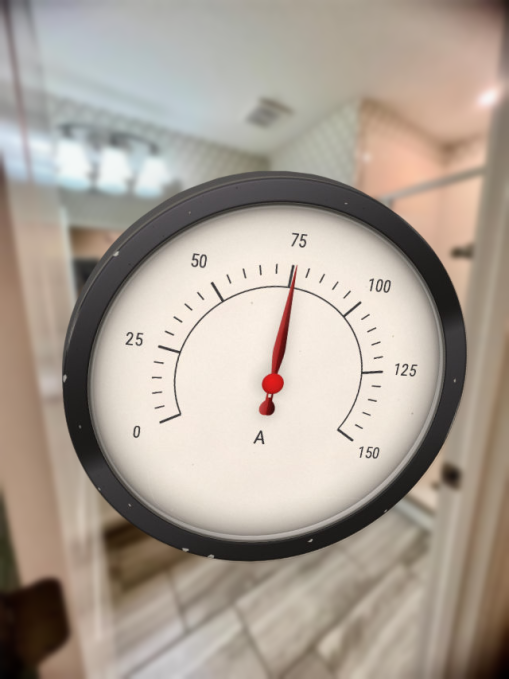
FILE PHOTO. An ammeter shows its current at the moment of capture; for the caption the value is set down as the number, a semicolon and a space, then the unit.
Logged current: 75; A
